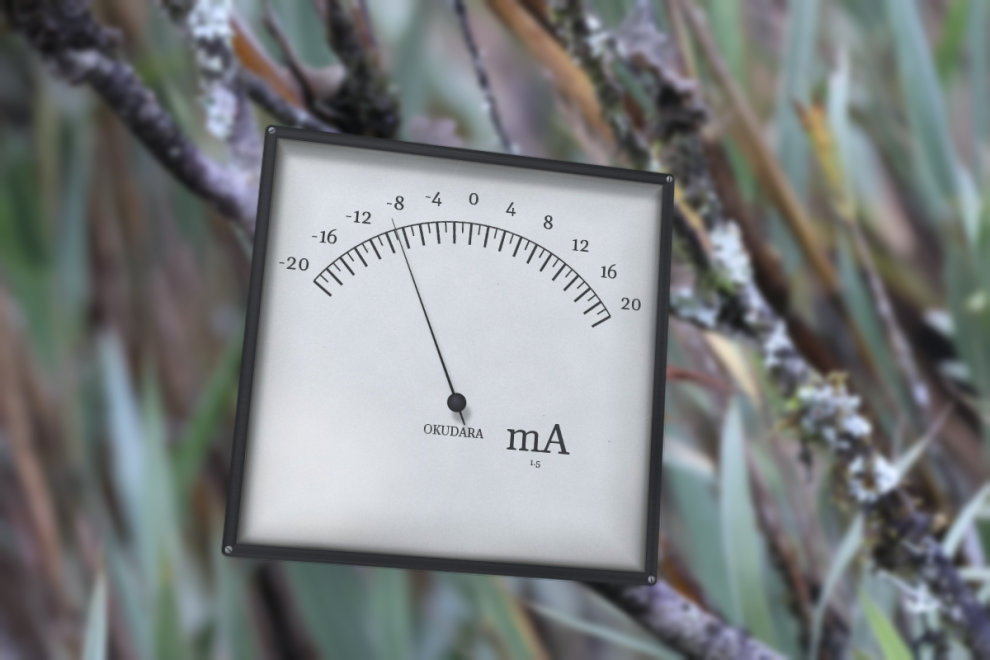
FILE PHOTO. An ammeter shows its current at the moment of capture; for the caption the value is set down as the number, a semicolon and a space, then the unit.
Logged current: -9; mA
